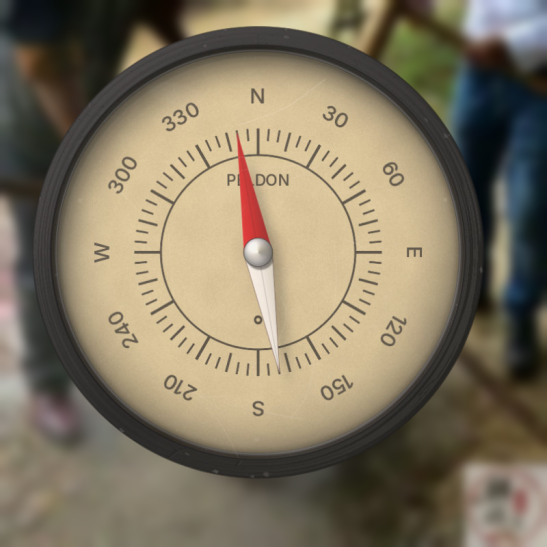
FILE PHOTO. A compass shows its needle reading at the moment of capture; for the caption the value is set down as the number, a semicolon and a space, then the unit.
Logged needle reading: 350; °
